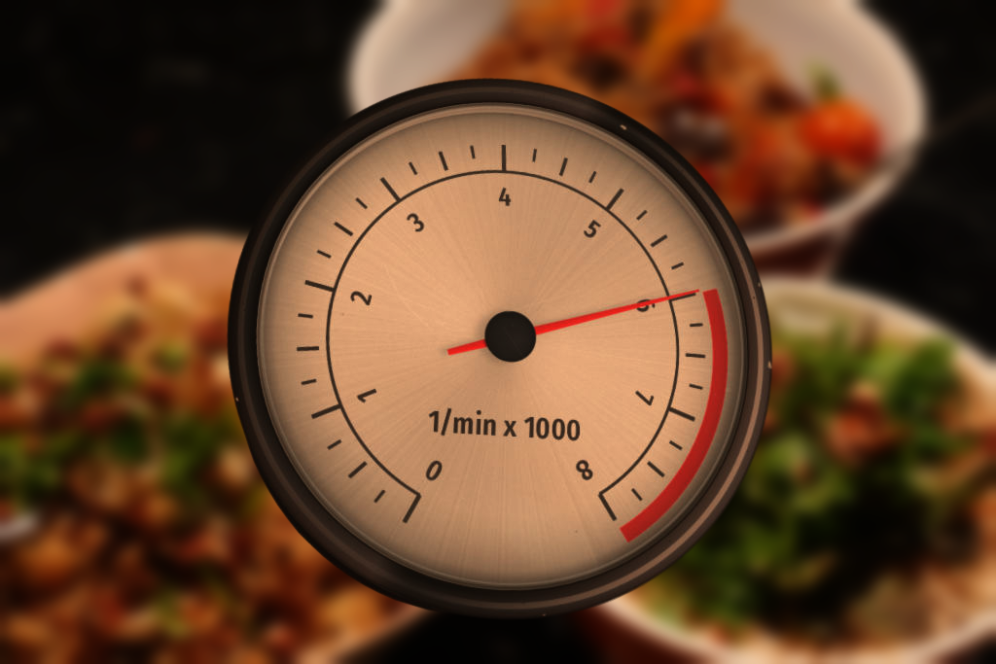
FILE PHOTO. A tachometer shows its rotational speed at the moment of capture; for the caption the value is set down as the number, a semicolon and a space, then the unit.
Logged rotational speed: 6000; rpm
